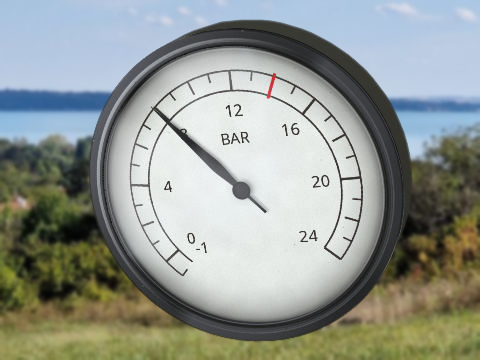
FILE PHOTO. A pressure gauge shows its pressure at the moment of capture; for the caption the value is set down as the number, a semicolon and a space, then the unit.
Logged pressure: 8; bar
